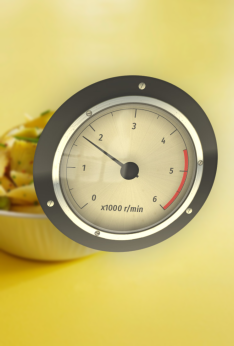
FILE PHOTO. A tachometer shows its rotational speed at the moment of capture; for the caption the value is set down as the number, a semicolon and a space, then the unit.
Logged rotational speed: 1750; rpm
